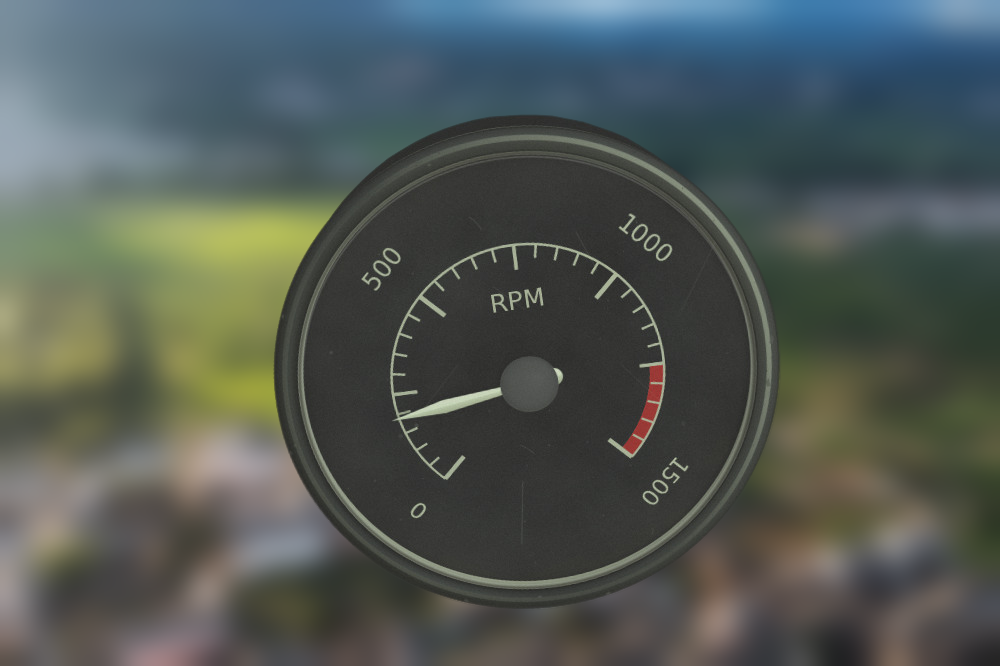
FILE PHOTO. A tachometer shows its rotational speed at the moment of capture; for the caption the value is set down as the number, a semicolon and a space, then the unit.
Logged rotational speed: 200; rpm
